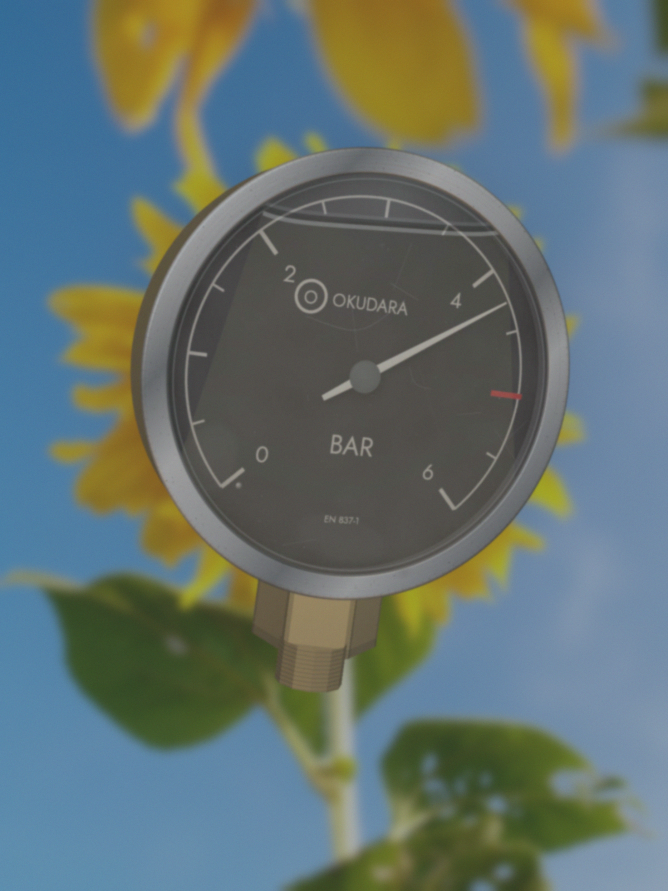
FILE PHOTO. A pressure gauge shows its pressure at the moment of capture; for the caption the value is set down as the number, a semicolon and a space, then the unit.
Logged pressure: 4.25; bar
